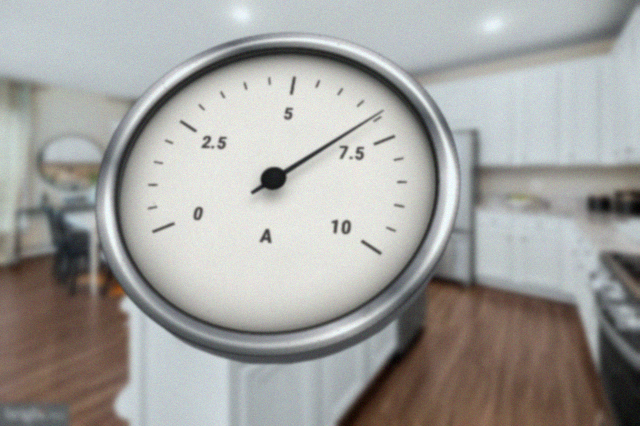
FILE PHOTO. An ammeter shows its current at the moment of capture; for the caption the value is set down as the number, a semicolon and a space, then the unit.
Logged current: 7; A
